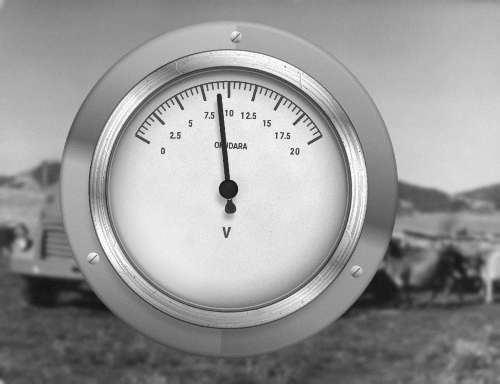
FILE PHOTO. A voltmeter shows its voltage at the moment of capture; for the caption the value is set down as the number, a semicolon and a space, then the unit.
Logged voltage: 9; V
